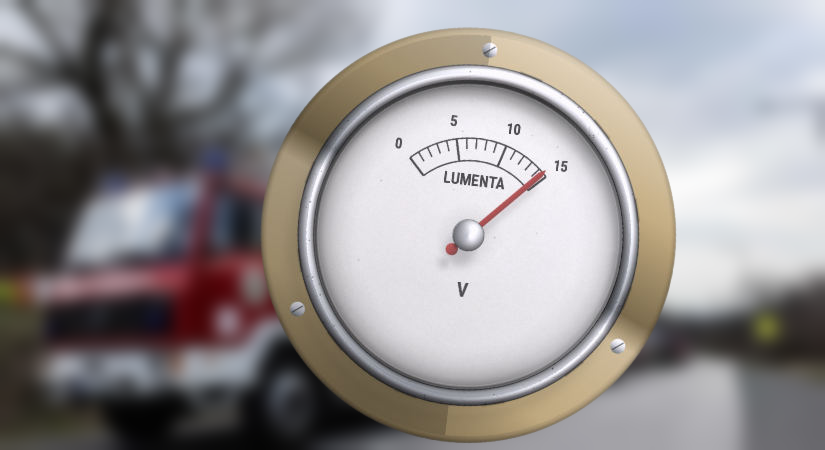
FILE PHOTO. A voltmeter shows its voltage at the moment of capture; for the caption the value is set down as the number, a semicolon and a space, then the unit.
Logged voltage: 14.5; V
